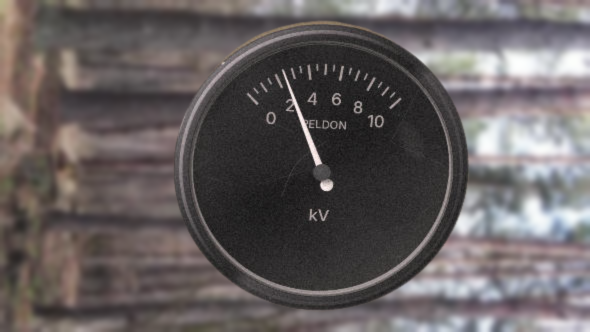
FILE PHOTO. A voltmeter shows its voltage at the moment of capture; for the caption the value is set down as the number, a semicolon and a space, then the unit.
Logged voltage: 2.5; kV
